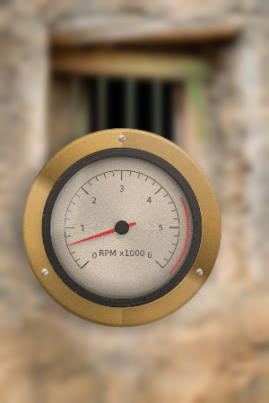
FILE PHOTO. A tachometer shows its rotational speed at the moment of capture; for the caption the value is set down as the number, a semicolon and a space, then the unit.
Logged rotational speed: 600; rpm
